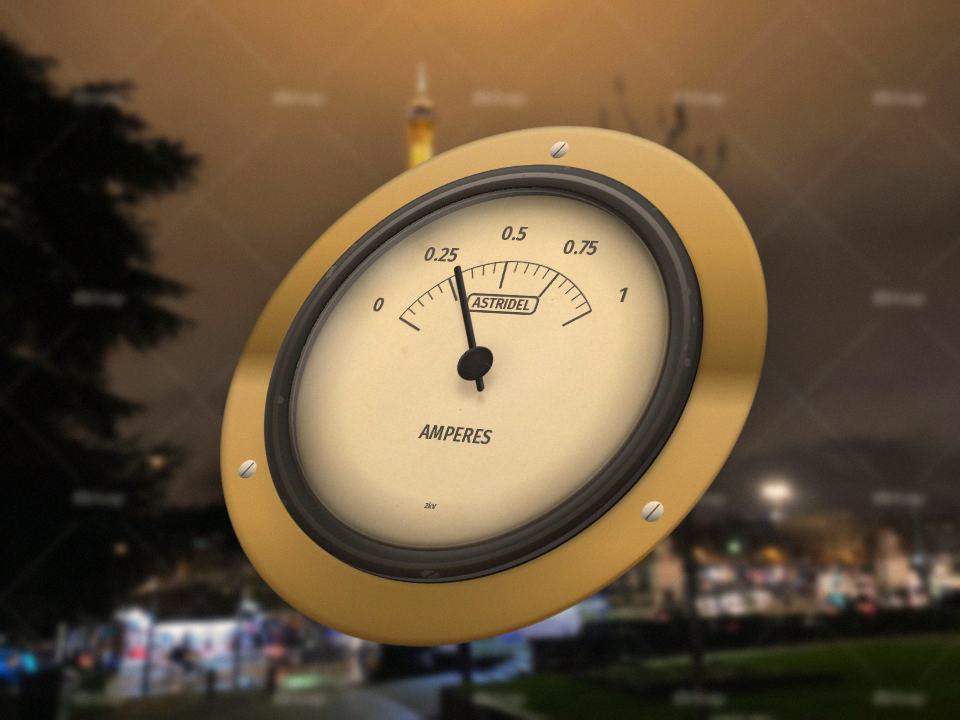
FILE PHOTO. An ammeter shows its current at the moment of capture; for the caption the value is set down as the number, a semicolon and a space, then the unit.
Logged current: 0.3; A
